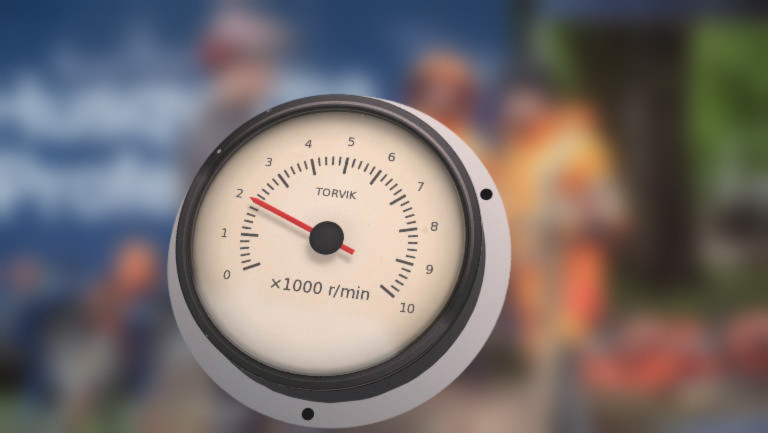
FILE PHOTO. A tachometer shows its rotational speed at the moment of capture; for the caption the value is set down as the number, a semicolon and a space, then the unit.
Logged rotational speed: 2000; rpm
